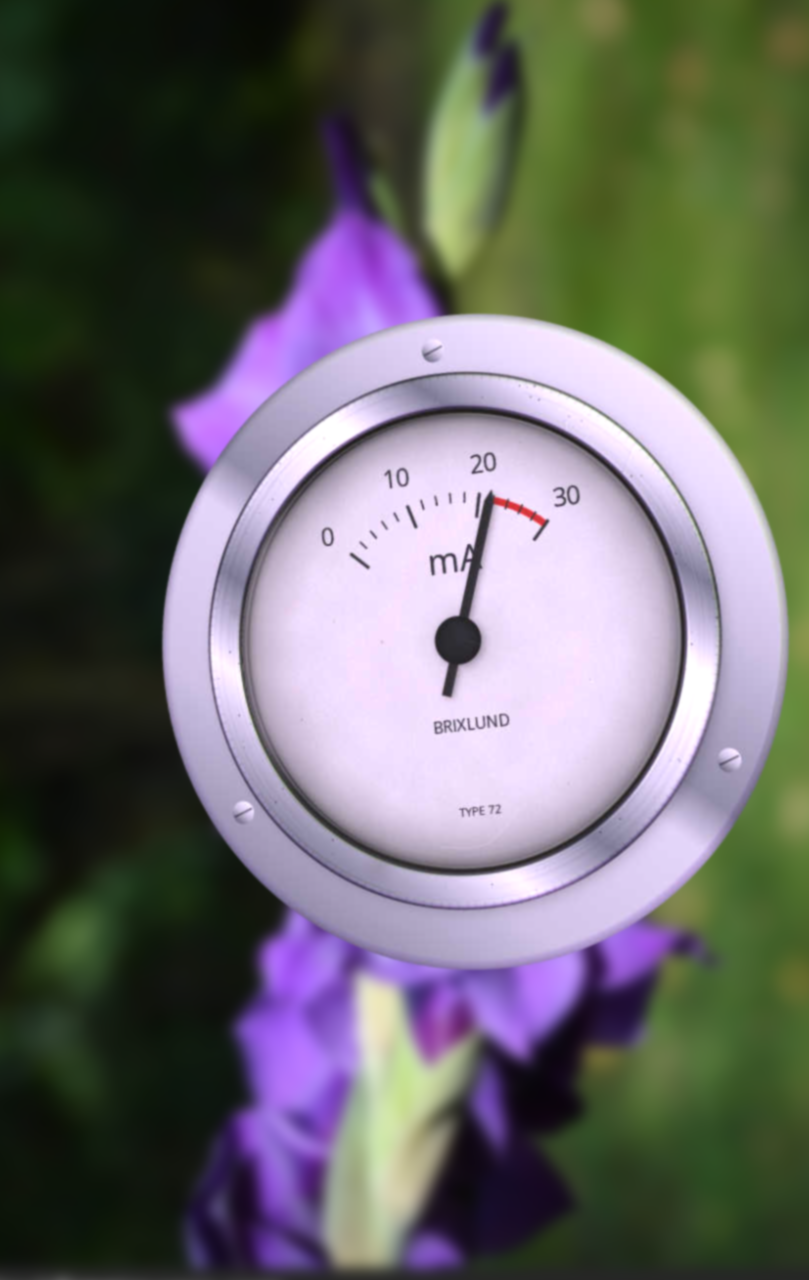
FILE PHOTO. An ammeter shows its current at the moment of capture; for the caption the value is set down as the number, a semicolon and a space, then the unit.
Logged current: 22; mA
